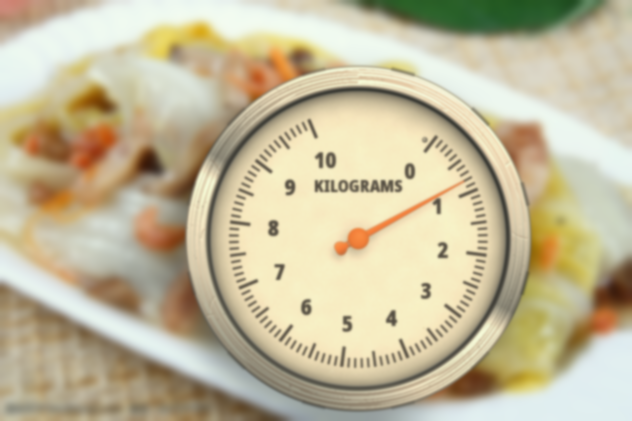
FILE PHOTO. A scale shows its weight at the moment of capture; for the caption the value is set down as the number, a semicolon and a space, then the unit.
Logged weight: 0.8; kg
